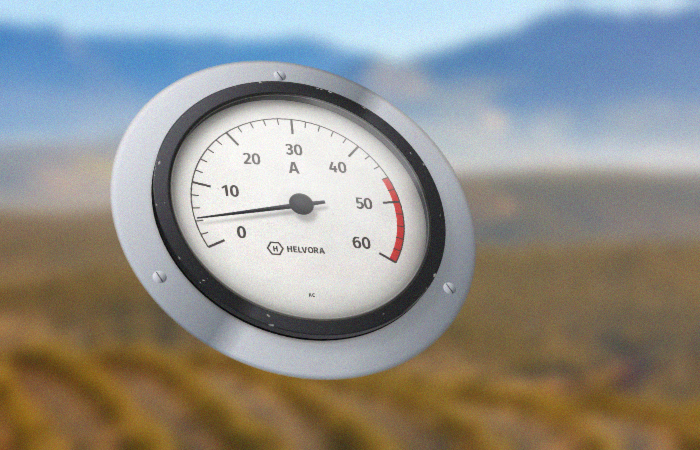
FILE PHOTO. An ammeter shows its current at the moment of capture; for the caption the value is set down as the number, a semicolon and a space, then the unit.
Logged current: 4; A
